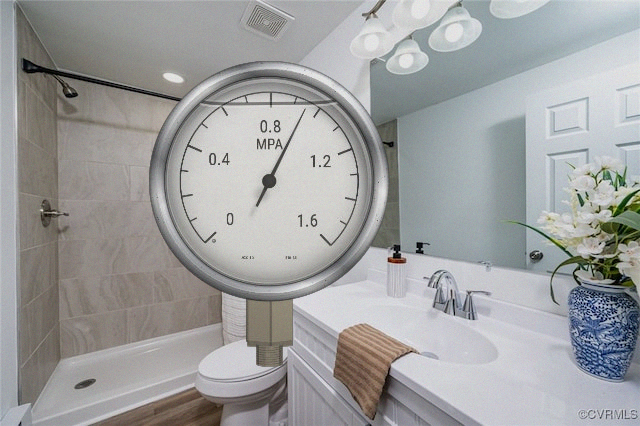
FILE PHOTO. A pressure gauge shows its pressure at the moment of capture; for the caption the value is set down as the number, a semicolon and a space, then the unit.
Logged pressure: 0.95; MPa
